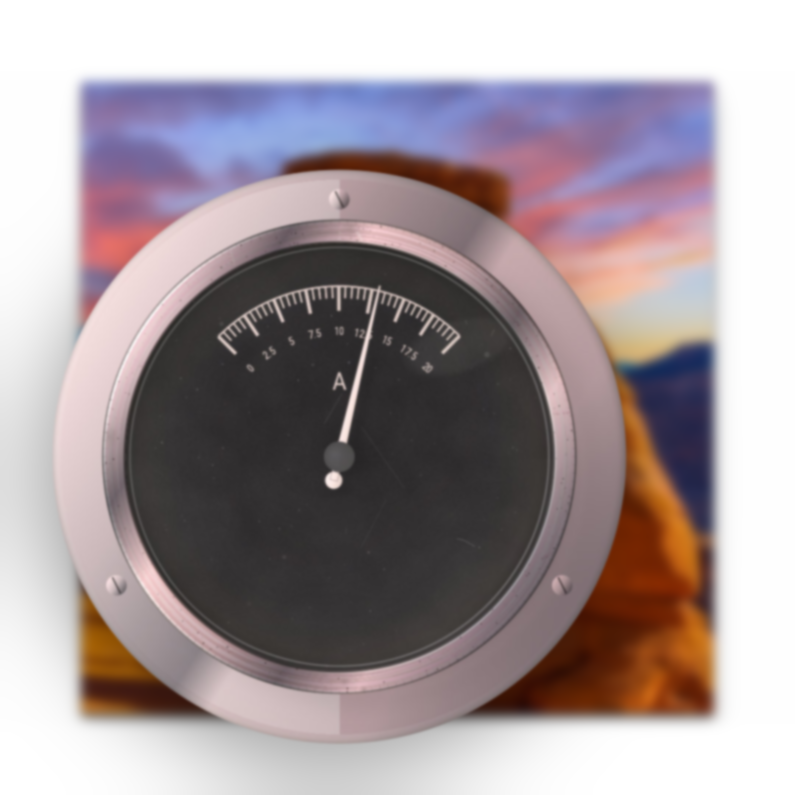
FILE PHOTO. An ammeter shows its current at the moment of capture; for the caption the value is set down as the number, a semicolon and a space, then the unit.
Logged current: 13; A
